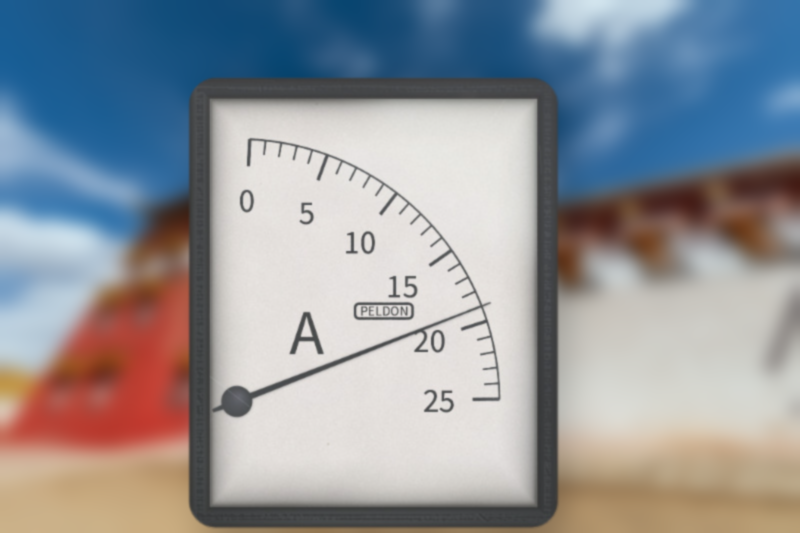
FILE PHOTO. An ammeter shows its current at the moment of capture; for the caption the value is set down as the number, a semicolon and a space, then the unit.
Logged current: 19; A
